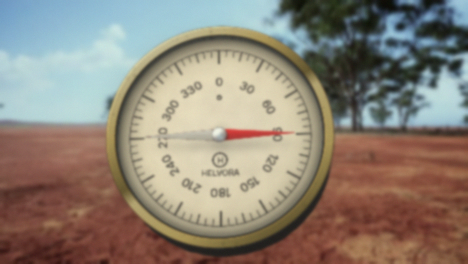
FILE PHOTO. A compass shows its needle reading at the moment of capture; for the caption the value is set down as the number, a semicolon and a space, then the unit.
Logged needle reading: 90; °
